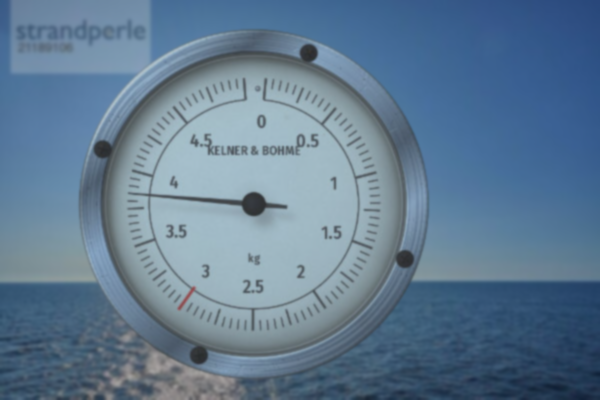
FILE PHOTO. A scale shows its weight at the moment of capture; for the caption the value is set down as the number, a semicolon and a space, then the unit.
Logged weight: 3.85; kg
